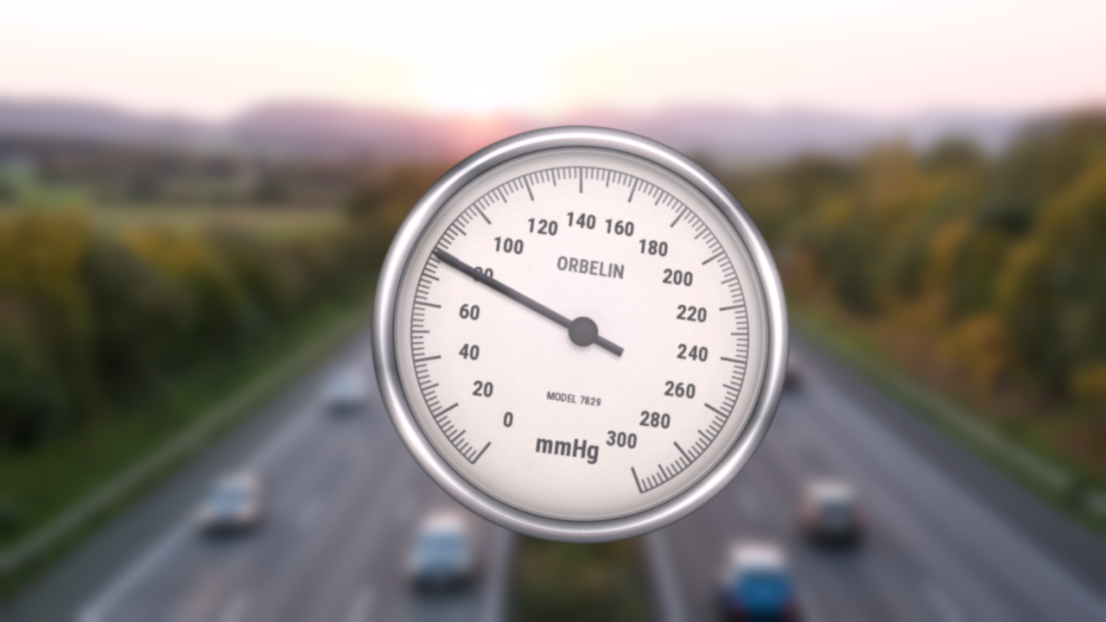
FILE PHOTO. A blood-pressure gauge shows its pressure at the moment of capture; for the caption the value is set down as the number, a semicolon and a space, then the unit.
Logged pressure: 78; mmHg
